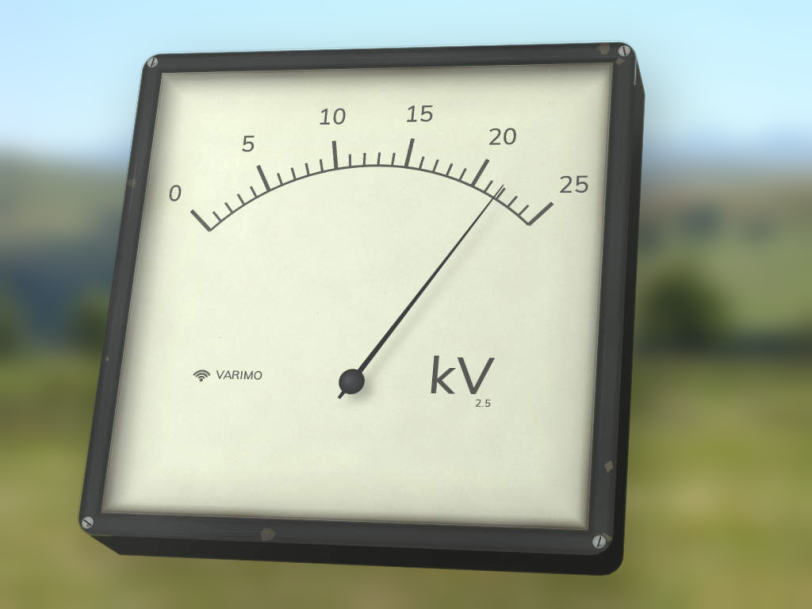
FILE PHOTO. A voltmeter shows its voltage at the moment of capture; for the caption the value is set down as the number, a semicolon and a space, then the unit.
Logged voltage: 22; kV
